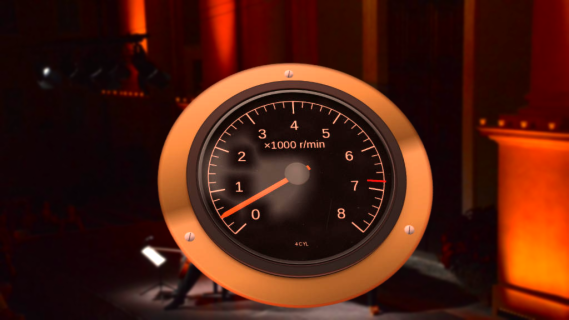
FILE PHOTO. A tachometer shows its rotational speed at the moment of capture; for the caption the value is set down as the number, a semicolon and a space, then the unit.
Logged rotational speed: 400; rpm
